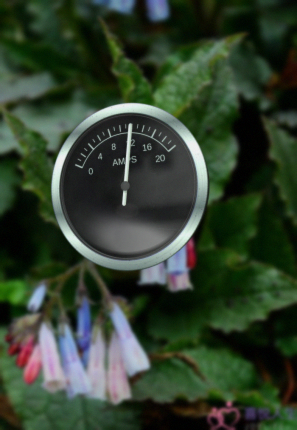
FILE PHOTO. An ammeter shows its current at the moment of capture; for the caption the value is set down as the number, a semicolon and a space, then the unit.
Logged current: 12; A
